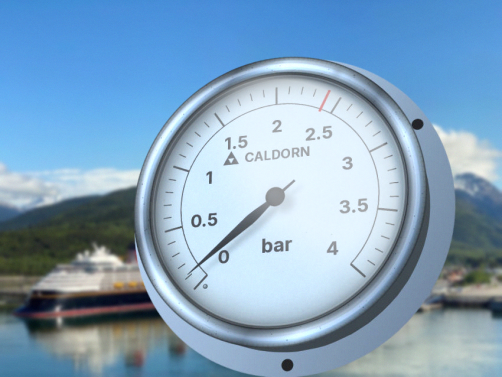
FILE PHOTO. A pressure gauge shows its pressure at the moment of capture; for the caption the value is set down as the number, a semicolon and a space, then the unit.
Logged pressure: 0.1; bar
